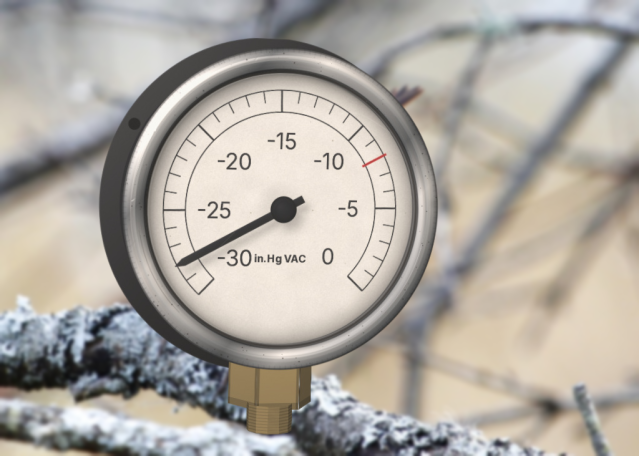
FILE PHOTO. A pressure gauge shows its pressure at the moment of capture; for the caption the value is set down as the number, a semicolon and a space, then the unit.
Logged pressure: -28; inHg
